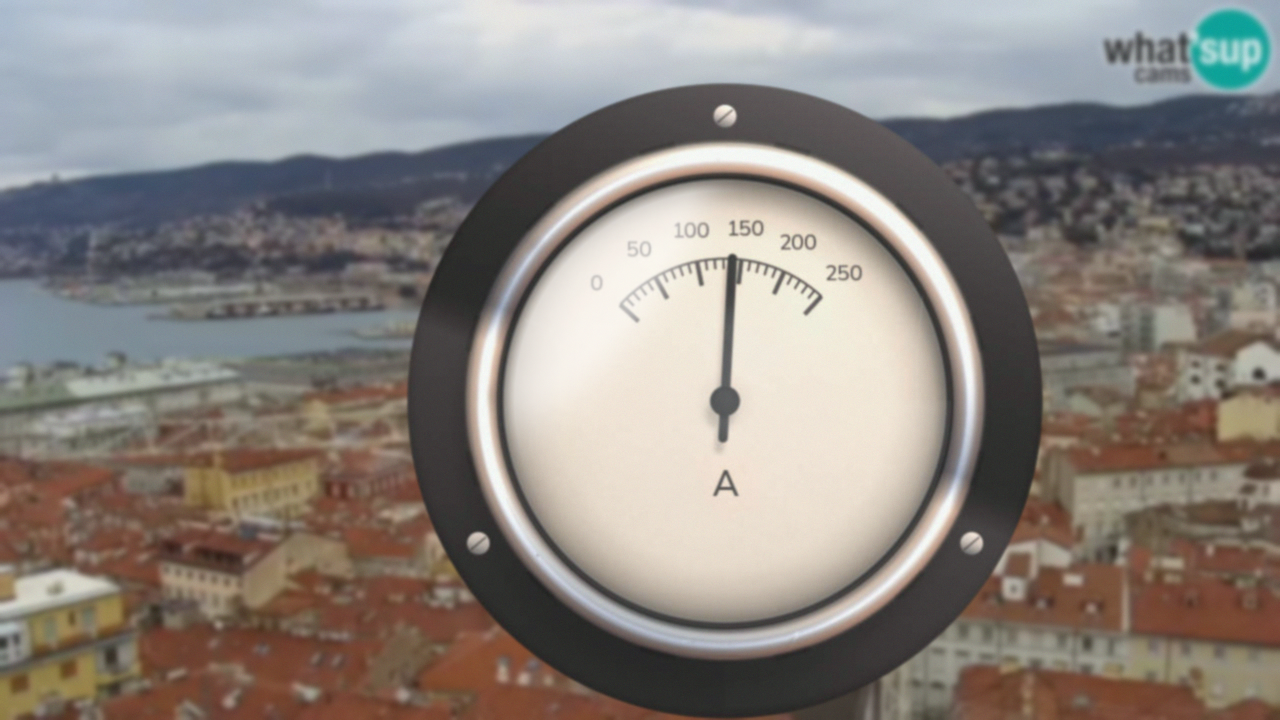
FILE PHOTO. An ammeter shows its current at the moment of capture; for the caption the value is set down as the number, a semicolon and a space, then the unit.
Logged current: 140; A
